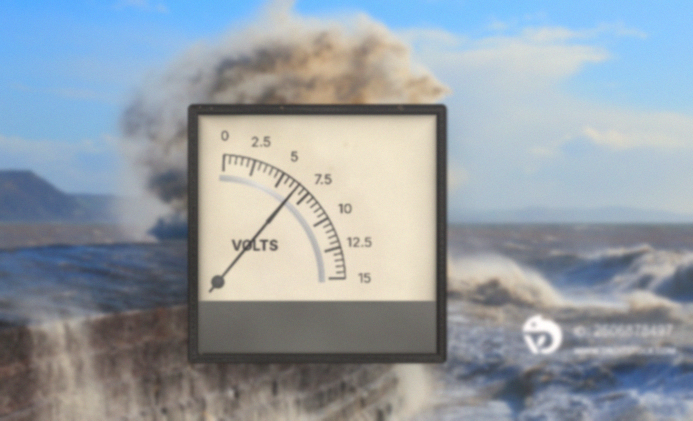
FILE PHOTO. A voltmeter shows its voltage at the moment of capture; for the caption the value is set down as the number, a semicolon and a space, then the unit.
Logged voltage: 6.5; V
